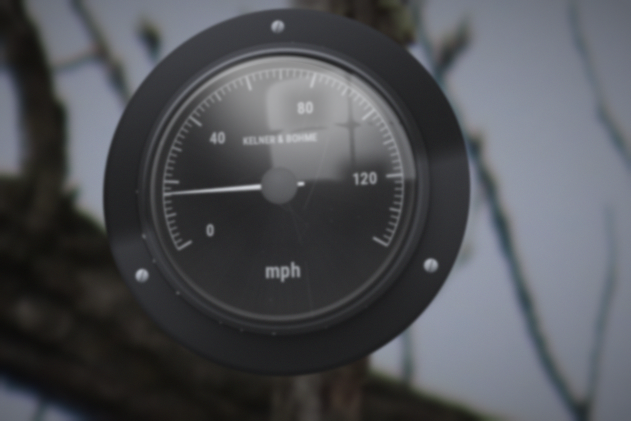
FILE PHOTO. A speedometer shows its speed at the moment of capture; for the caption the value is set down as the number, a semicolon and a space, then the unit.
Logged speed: 16; mph
